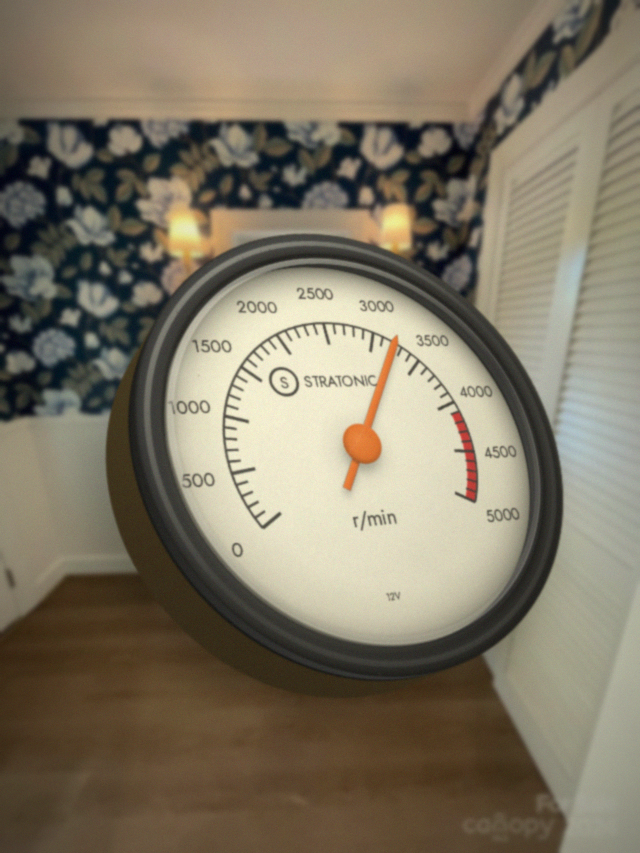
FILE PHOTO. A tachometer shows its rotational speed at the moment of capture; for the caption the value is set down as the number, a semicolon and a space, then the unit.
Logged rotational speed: 3200; rpm
